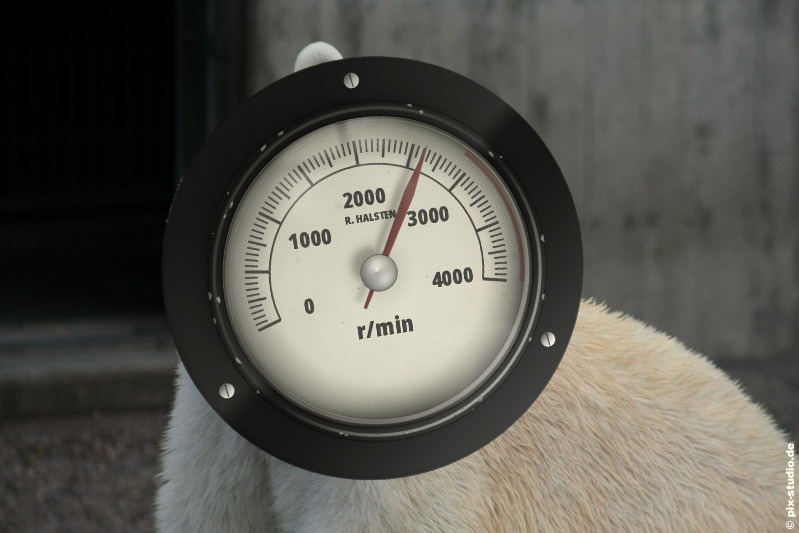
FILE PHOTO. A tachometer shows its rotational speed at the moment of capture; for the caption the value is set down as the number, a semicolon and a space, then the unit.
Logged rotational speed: 2600; rpm
